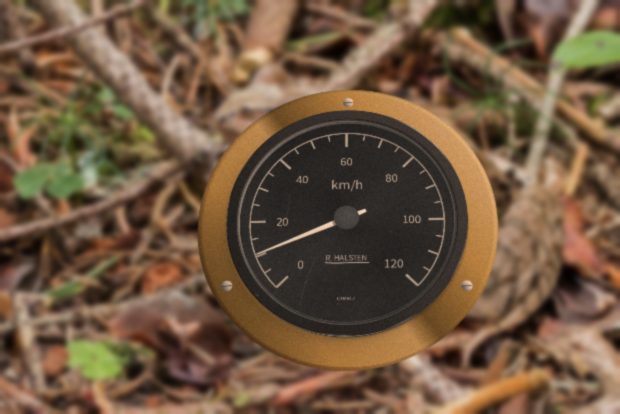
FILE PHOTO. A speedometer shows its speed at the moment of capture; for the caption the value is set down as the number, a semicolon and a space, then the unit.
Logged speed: 10; km/h
